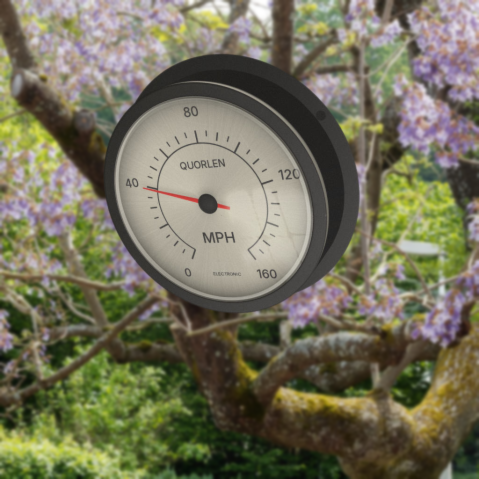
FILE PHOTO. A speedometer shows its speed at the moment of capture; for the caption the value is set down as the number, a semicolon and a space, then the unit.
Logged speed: 40; mph
